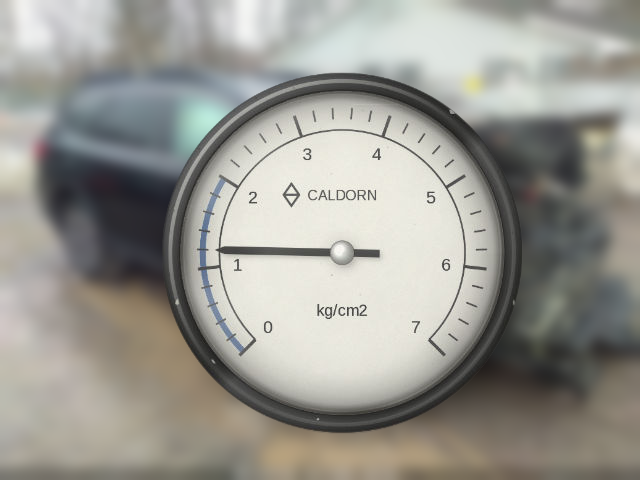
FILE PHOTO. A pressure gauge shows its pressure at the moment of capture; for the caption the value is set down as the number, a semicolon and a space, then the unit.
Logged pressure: 1.2; kg/cm²
